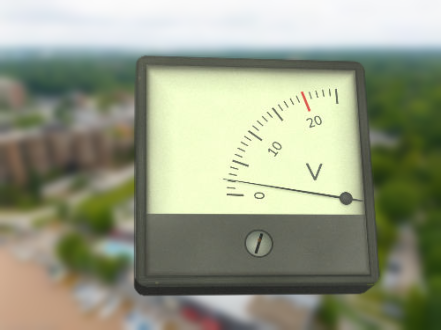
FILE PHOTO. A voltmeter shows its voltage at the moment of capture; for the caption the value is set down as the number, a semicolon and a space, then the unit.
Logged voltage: 2; V
